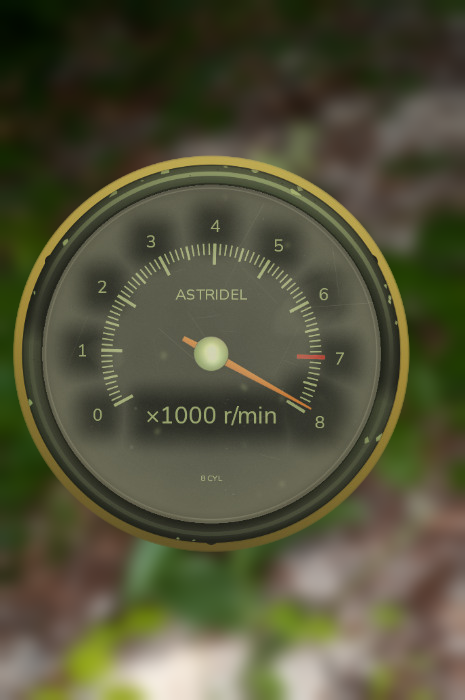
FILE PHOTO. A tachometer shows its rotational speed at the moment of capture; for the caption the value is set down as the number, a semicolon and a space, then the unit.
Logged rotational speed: 7900; rpm
